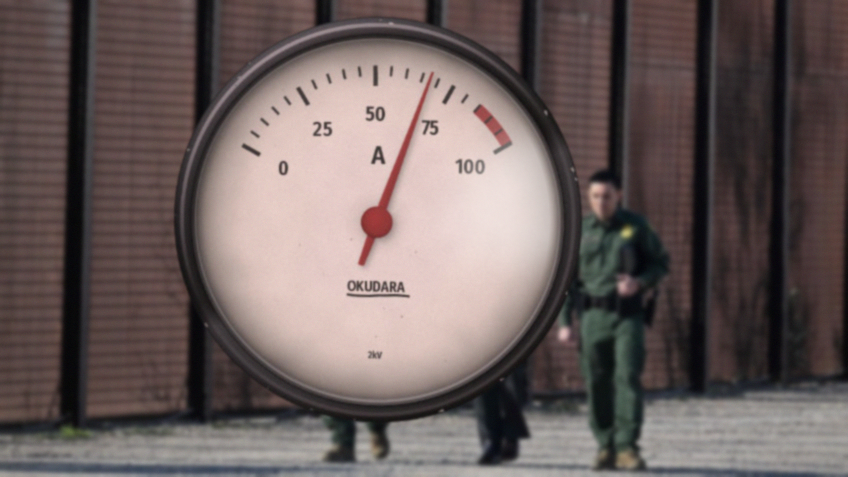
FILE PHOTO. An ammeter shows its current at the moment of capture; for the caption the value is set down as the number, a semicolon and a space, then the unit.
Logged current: 67.5; A
